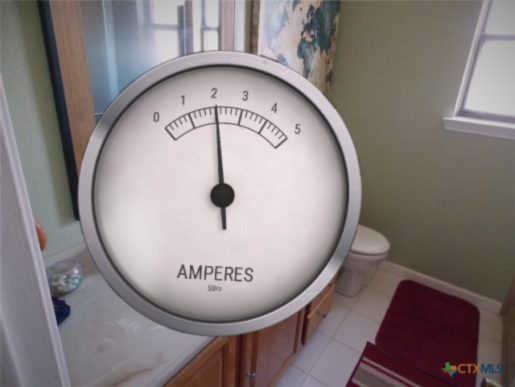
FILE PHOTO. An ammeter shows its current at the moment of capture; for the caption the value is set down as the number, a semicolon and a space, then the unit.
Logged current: 2; A
